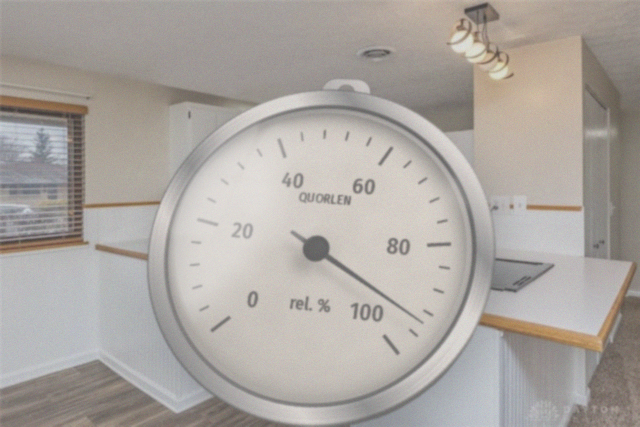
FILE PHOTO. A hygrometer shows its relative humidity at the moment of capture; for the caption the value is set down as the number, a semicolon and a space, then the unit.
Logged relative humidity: 94; %
